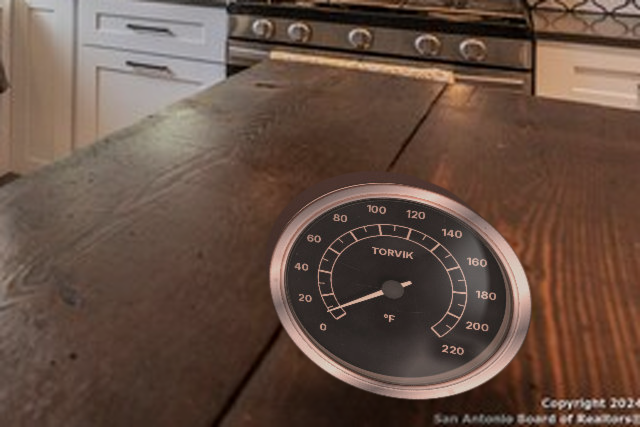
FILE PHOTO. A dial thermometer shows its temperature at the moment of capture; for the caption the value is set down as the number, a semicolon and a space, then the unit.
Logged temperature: 10; °F
